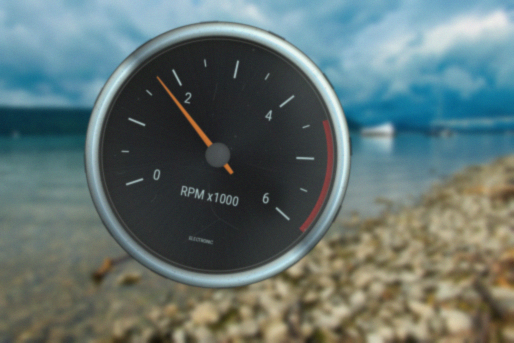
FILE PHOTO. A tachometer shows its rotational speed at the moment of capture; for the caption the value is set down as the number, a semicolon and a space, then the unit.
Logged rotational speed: 1750; rpm
